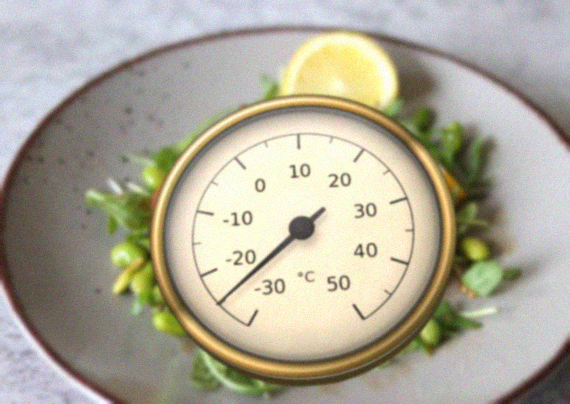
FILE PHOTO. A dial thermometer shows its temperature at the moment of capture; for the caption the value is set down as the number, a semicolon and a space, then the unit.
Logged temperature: -25; °C
